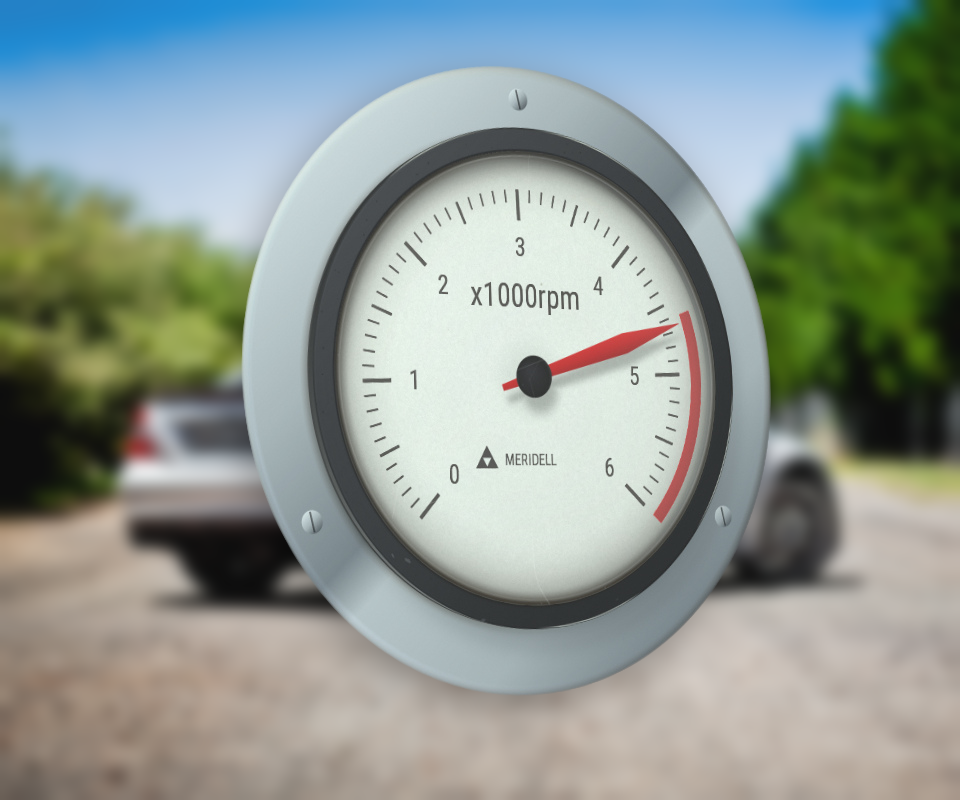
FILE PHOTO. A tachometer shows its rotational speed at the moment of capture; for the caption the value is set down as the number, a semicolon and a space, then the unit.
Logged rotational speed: 4650; rpm
